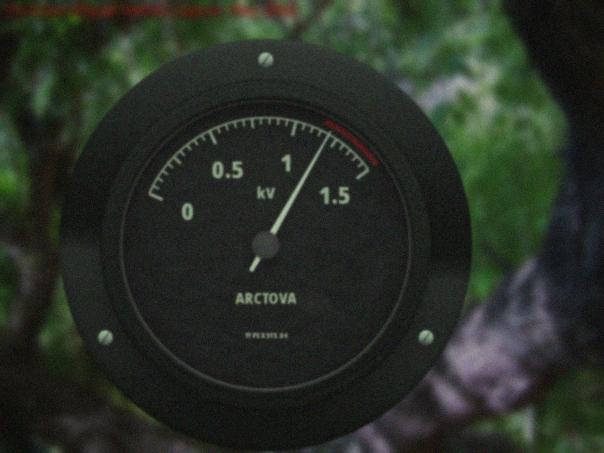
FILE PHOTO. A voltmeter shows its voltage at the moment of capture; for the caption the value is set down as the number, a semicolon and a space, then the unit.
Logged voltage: 1.2; kV
